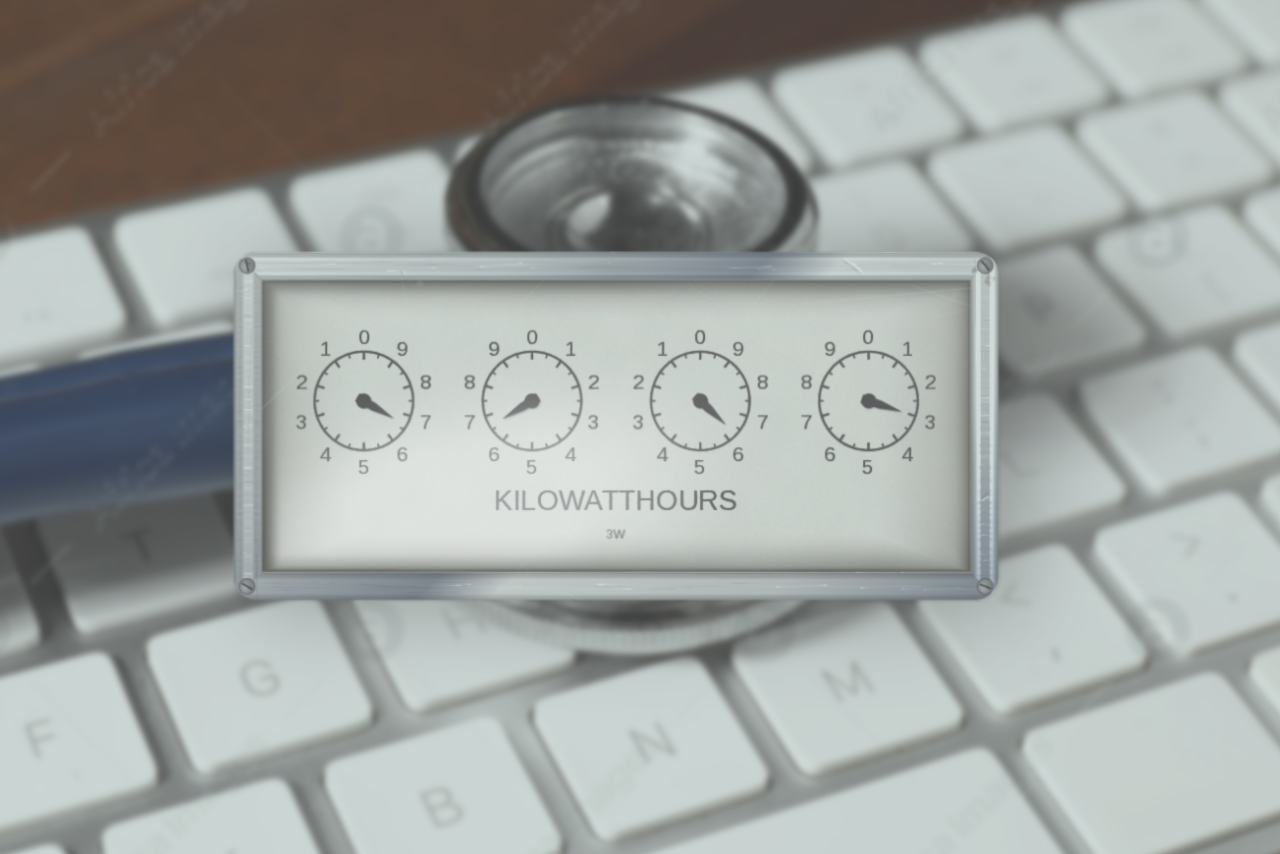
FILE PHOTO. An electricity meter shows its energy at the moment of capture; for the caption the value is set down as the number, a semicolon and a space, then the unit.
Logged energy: 6663; kWh
